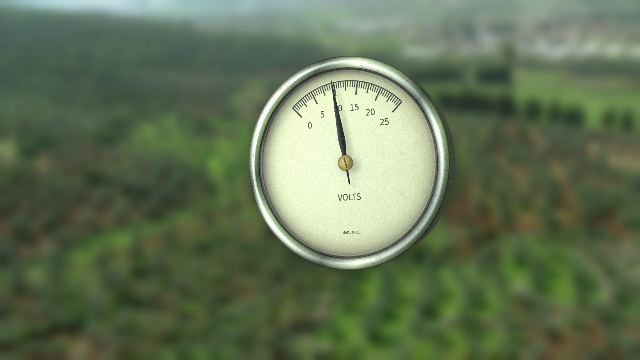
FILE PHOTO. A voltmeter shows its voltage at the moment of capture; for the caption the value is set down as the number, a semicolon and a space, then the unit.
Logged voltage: 10; V
